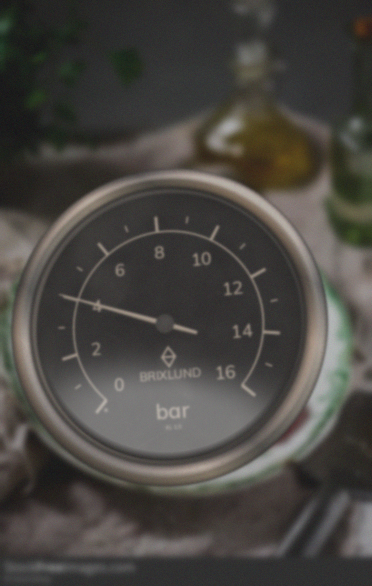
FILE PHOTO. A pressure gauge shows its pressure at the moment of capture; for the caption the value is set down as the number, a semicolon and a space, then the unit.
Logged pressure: 4; bar
